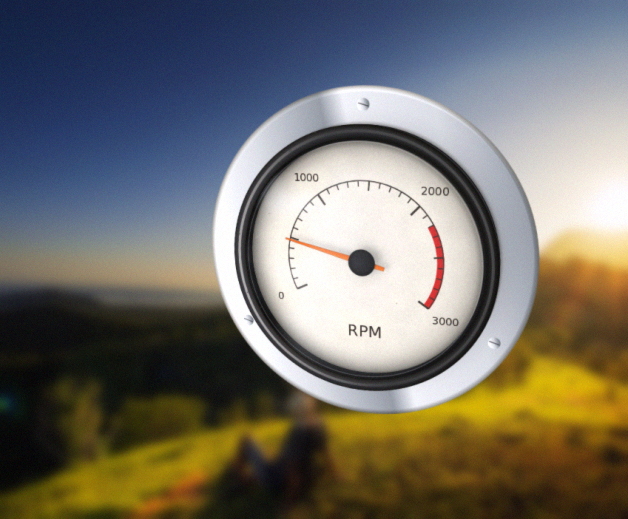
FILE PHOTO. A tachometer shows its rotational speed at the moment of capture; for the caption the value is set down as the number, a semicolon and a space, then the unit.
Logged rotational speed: 500; rpm
